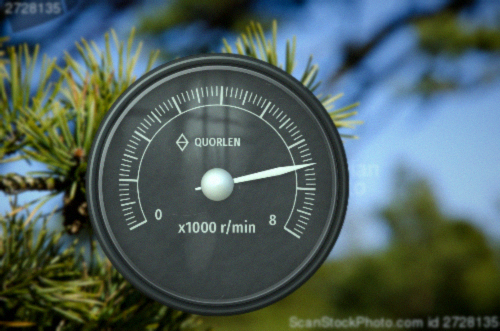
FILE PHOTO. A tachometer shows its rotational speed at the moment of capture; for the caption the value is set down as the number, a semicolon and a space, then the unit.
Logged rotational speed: 6500; rpm
